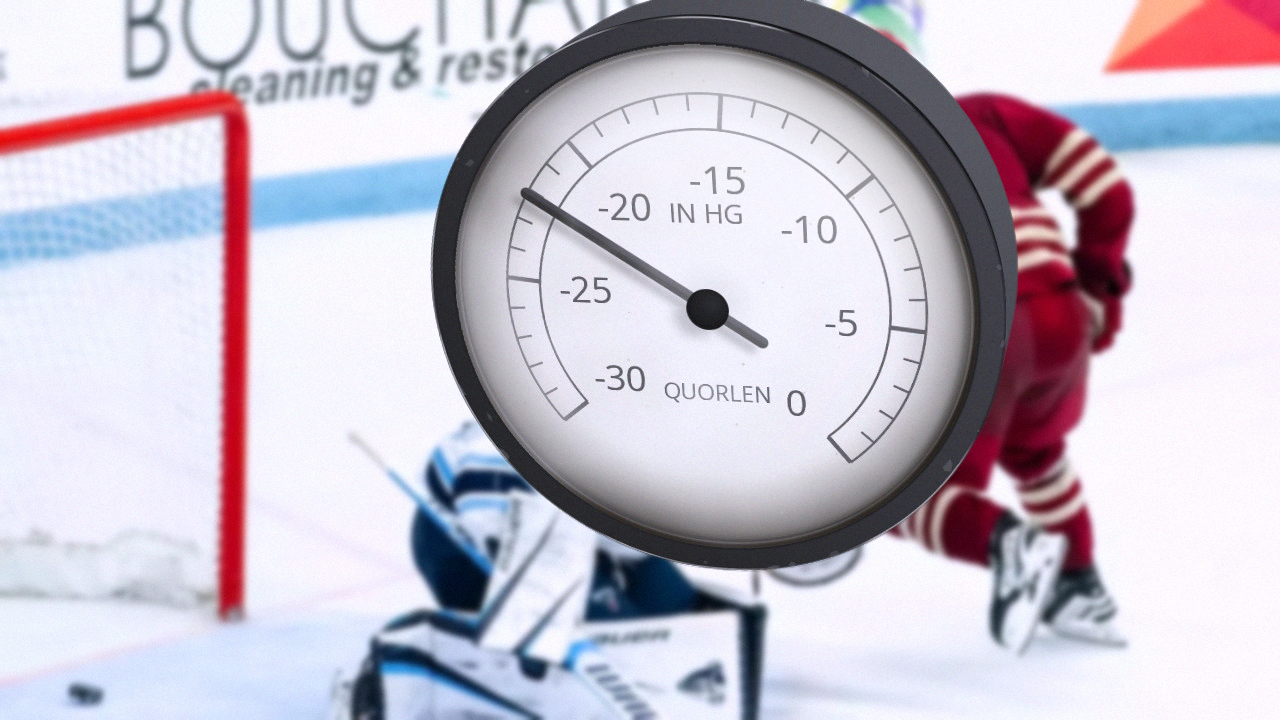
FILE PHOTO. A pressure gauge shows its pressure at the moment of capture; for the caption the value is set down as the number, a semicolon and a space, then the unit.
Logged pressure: -22; inHg
